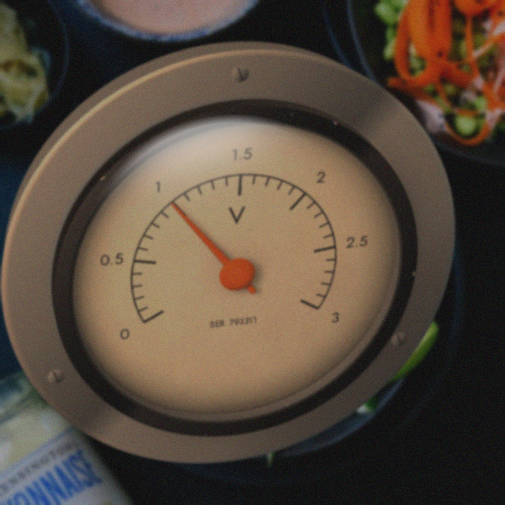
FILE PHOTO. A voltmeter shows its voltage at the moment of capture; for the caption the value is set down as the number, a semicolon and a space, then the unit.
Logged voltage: 1; V
